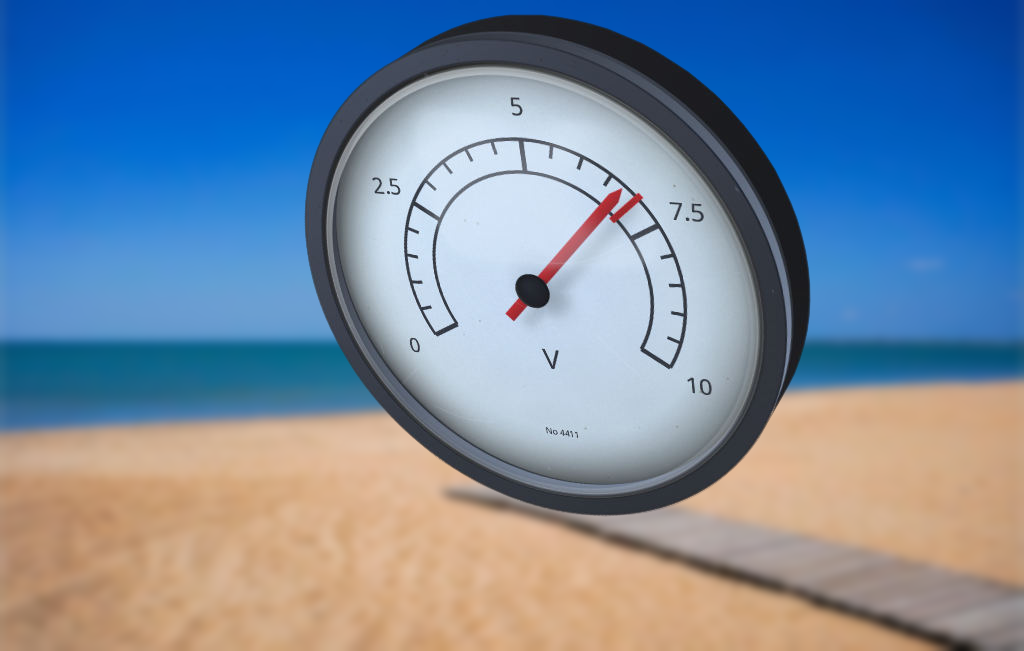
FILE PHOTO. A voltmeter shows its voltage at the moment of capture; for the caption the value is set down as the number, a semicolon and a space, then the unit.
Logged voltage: 6.75; V
